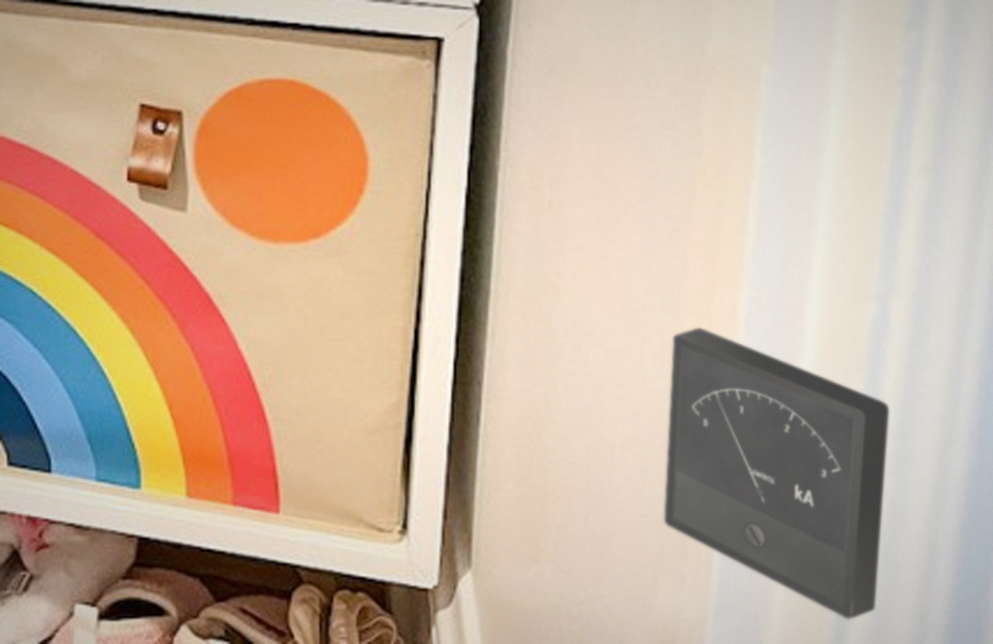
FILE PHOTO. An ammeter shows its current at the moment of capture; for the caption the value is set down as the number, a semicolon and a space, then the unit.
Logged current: 0.6; kA
